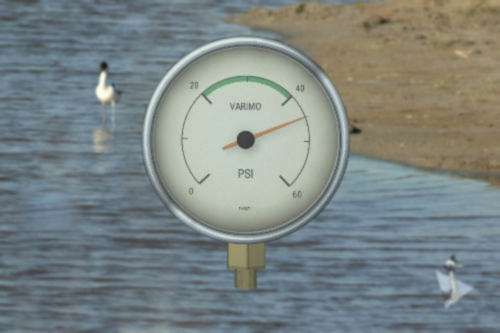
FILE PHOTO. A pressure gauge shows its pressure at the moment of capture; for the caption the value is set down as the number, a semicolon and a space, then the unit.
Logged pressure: 45; psi
